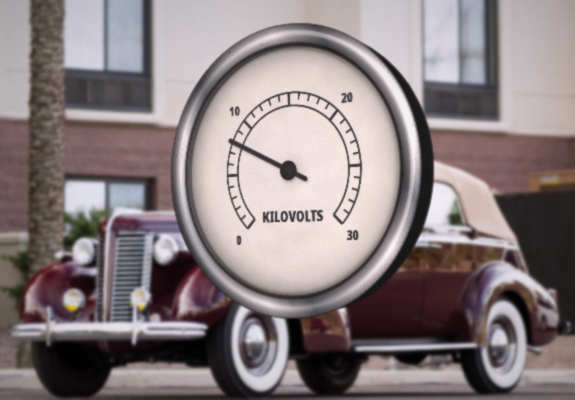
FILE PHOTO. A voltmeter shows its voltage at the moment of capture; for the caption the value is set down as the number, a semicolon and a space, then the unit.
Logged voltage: 8; kV
